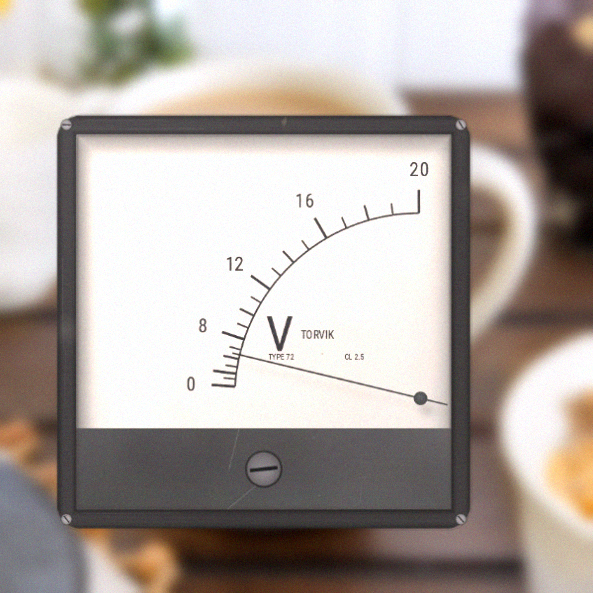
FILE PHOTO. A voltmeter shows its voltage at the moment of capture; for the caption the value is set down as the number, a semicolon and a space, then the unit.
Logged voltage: 6.5; V
